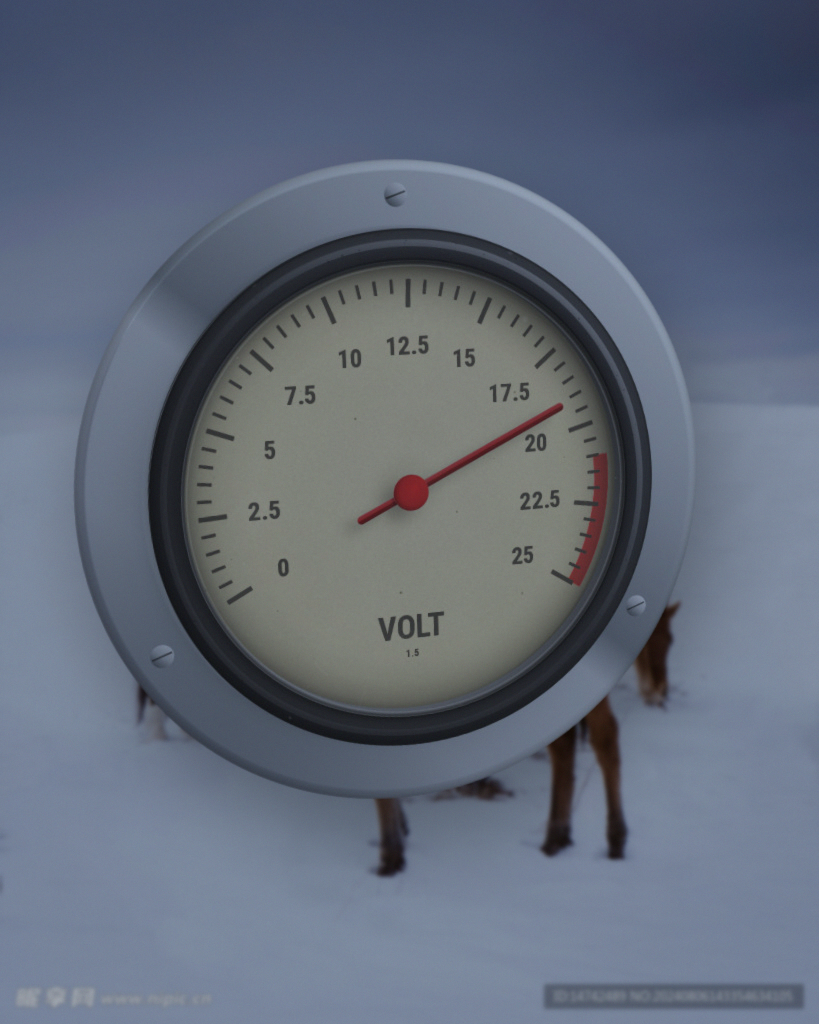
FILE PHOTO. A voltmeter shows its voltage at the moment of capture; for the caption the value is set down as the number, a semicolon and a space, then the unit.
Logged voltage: 19; V
